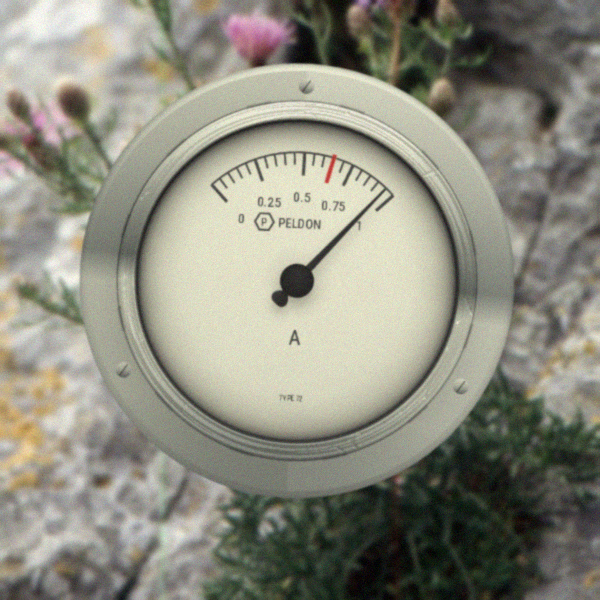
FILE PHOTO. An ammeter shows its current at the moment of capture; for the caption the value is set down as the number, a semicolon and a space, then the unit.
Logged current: 0.95; A
